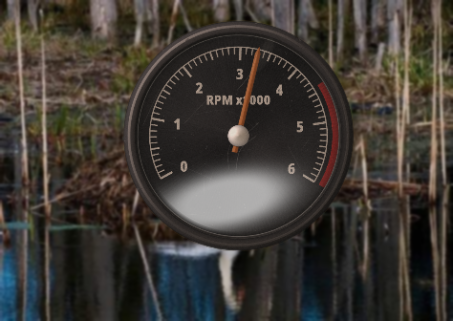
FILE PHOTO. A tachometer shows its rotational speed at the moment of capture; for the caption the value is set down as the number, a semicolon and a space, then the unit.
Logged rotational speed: 3300; rpm
